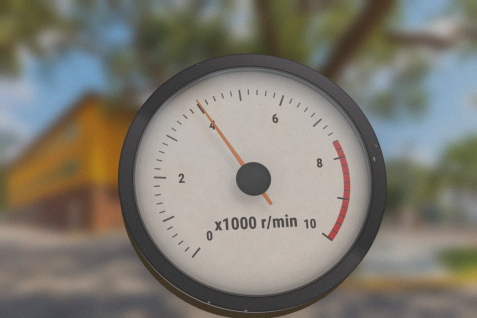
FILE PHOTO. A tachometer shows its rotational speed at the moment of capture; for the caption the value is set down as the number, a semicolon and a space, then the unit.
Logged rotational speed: 4000; rpm
